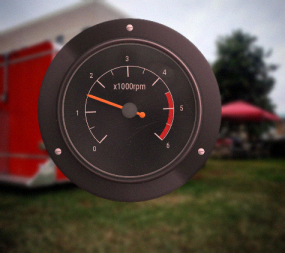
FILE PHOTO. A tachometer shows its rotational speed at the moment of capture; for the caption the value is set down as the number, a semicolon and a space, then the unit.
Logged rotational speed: 1500; rpm
